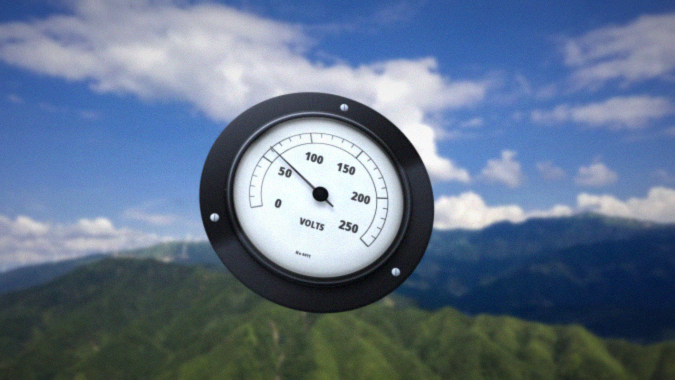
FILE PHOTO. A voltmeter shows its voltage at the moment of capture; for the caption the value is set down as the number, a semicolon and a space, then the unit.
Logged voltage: 60; V
